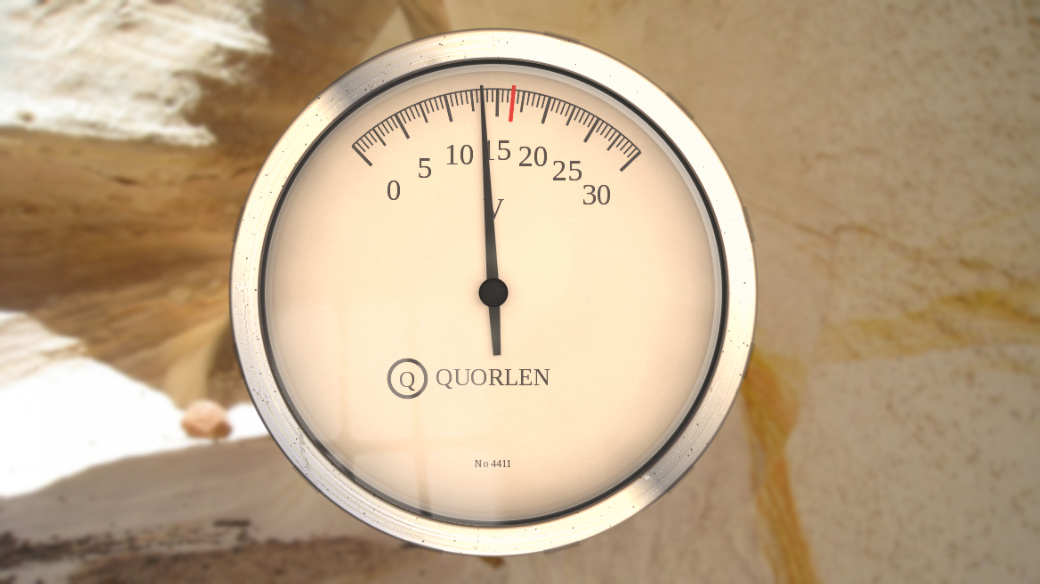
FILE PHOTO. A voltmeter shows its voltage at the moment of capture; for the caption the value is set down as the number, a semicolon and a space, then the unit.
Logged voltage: 13.5; V
